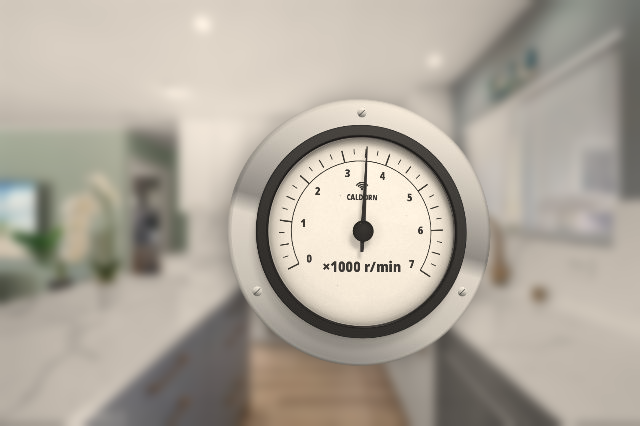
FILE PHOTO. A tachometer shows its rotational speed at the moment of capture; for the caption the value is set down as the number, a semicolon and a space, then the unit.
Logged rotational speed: 3500; rpm
